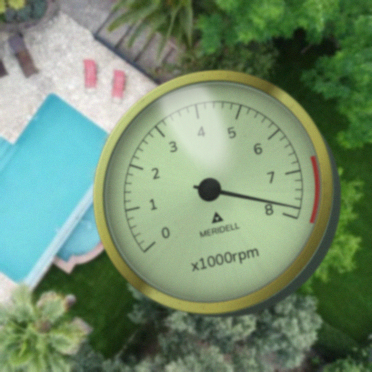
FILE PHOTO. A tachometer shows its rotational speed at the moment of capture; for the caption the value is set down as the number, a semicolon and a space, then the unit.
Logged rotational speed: 7800; rpm
